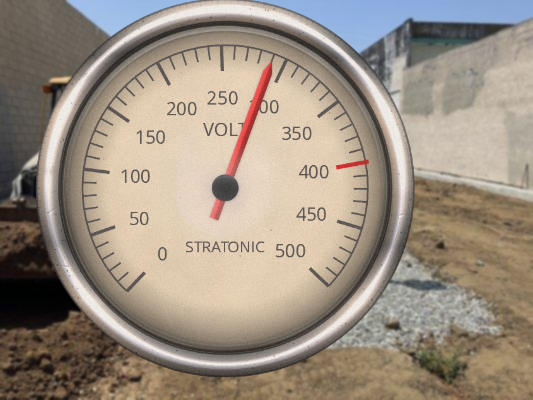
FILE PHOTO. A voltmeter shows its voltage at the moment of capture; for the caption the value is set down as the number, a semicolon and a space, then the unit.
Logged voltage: 290; V
